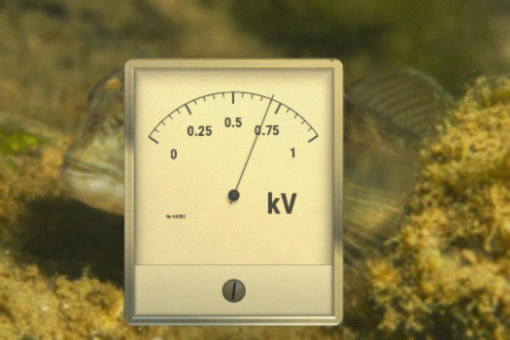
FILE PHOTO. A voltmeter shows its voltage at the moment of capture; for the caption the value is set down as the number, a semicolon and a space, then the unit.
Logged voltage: 0.7; kV
